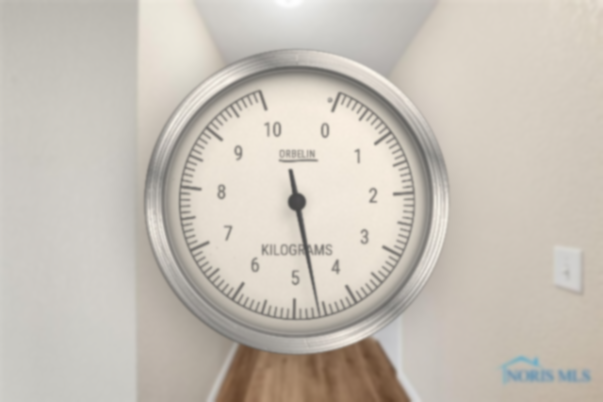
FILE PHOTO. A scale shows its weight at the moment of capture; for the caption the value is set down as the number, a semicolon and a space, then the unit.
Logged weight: 4.6; kg
